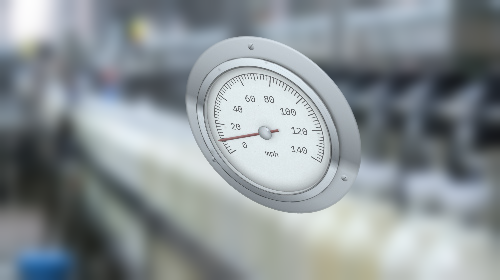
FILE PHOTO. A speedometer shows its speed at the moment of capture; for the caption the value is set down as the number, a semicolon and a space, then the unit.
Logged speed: 10; mph
